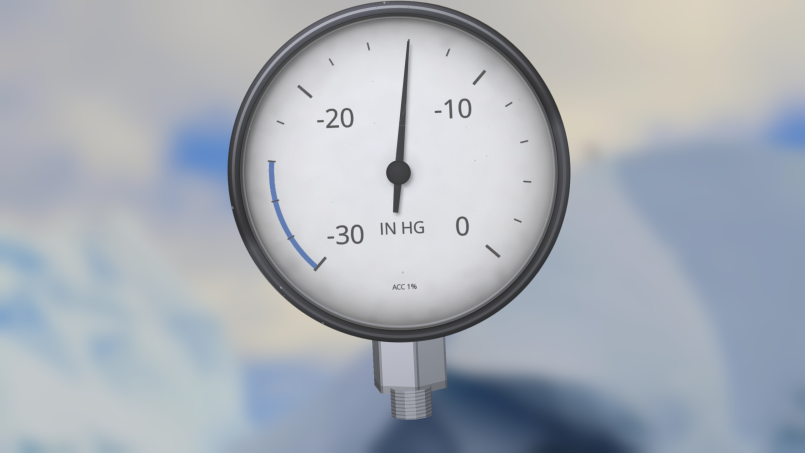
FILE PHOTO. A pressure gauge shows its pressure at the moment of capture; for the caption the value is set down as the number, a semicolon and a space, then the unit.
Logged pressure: -14; inHg
